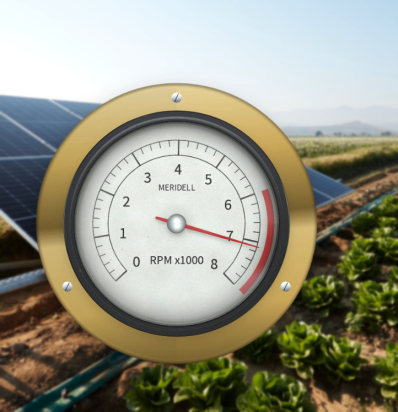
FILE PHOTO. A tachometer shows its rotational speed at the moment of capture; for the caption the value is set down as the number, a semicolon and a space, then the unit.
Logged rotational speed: 7100; rpm
